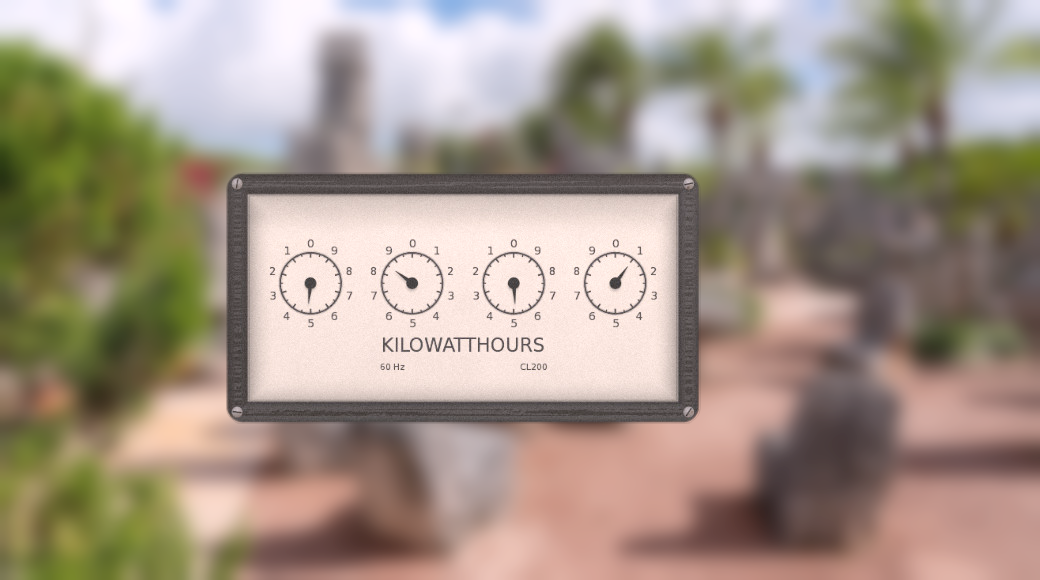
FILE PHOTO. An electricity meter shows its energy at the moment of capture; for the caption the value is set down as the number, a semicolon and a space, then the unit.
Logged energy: 4851; kWh
